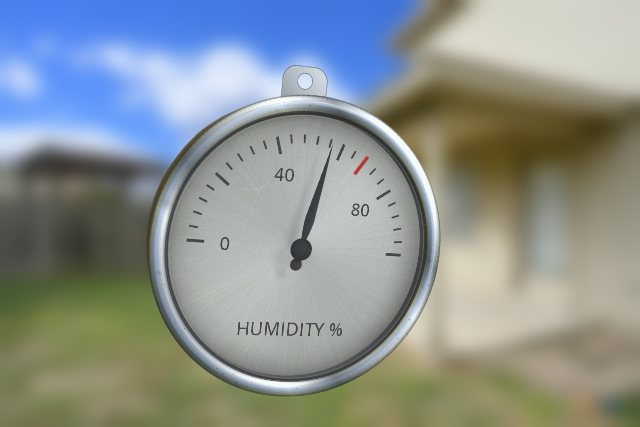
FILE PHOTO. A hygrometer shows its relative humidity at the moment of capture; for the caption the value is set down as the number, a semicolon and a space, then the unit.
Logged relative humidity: 56; %
